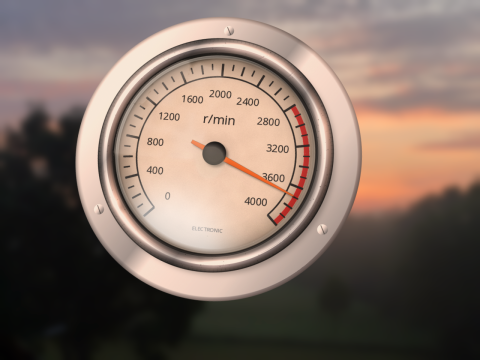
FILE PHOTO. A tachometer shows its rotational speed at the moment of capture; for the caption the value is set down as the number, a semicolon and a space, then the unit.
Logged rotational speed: 3700; rpm
